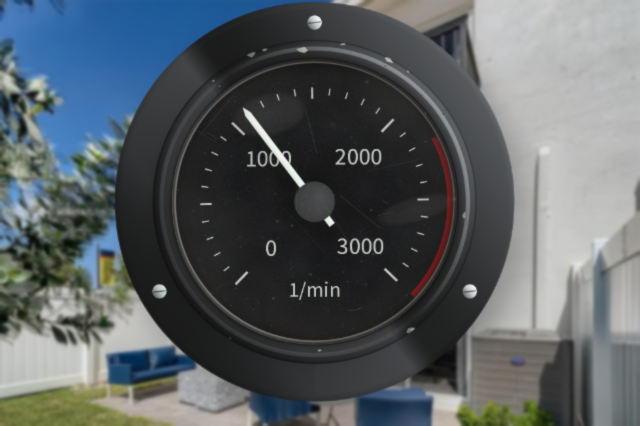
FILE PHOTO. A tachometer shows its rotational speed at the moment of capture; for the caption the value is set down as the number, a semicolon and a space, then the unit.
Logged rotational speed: 1100; rpm
